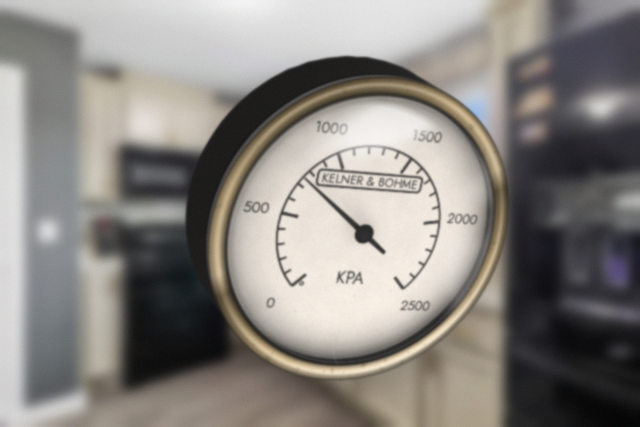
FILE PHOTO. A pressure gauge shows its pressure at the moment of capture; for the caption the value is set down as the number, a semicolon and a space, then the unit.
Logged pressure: 750; kPa
